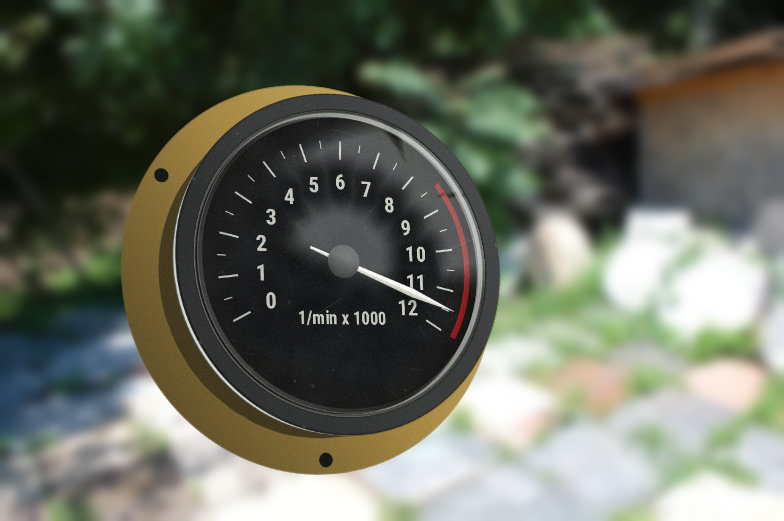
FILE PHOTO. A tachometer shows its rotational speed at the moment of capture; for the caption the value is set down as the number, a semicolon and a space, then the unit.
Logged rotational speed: 11500; rpm
